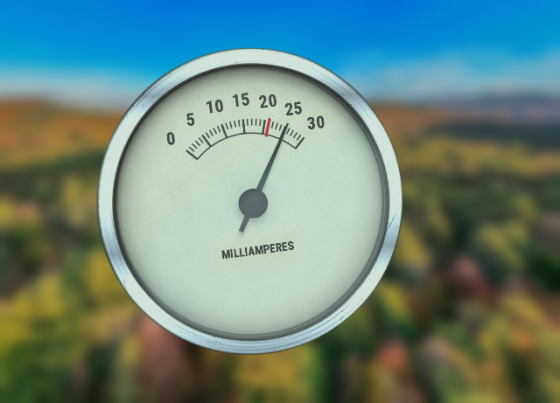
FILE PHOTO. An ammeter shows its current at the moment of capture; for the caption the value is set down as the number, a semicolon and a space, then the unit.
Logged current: 25; mA
